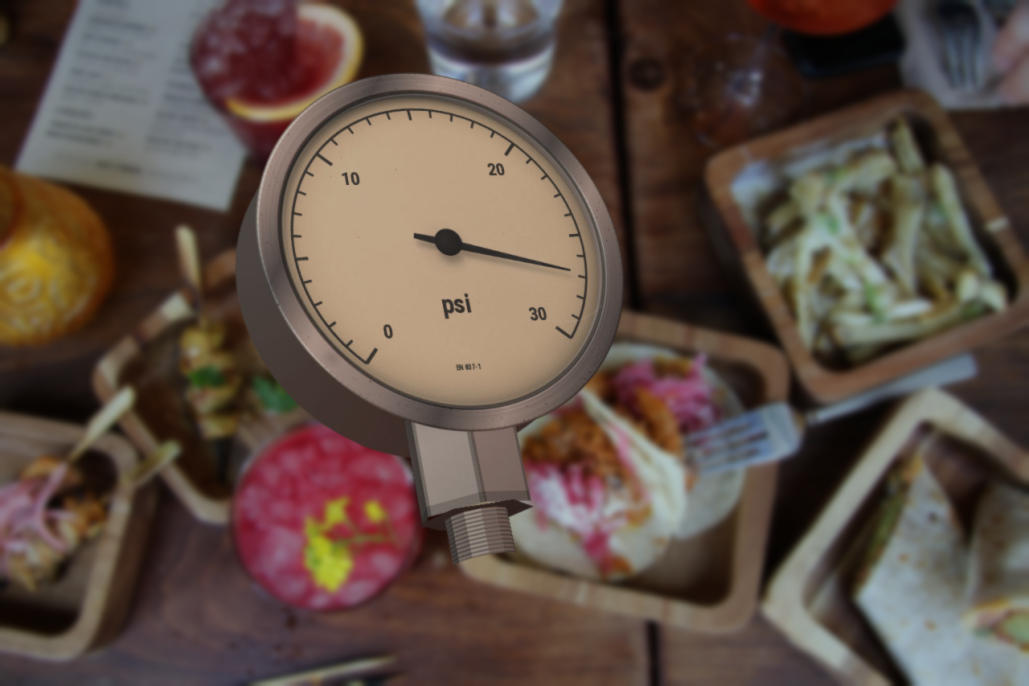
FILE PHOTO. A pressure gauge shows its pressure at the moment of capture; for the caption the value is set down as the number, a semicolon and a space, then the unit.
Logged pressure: 27; psi
